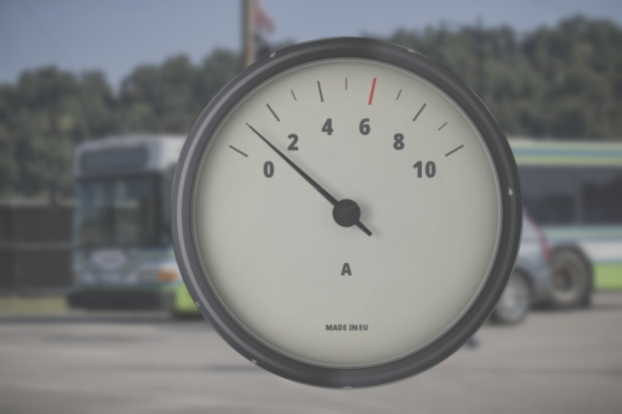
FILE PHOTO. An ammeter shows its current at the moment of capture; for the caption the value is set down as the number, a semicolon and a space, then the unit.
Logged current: 1; A
